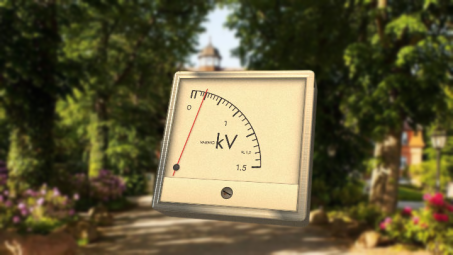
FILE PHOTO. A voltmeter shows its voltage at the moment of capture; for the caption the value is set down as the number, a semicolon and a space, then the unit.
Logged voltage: 0.5; kV
